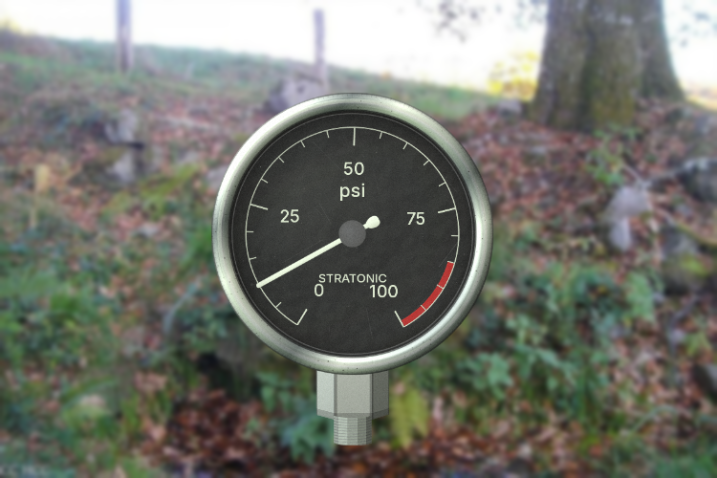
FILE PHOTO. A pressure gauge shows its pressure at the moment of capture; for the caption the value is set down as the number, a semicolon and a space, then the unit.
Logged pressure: 10; psi
